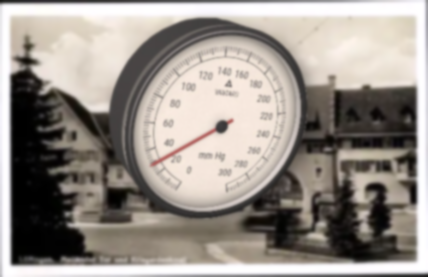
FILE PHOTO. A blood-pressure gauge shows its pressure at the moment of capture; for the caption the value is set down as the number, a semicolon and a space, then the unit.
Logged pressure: 30; mmHg
